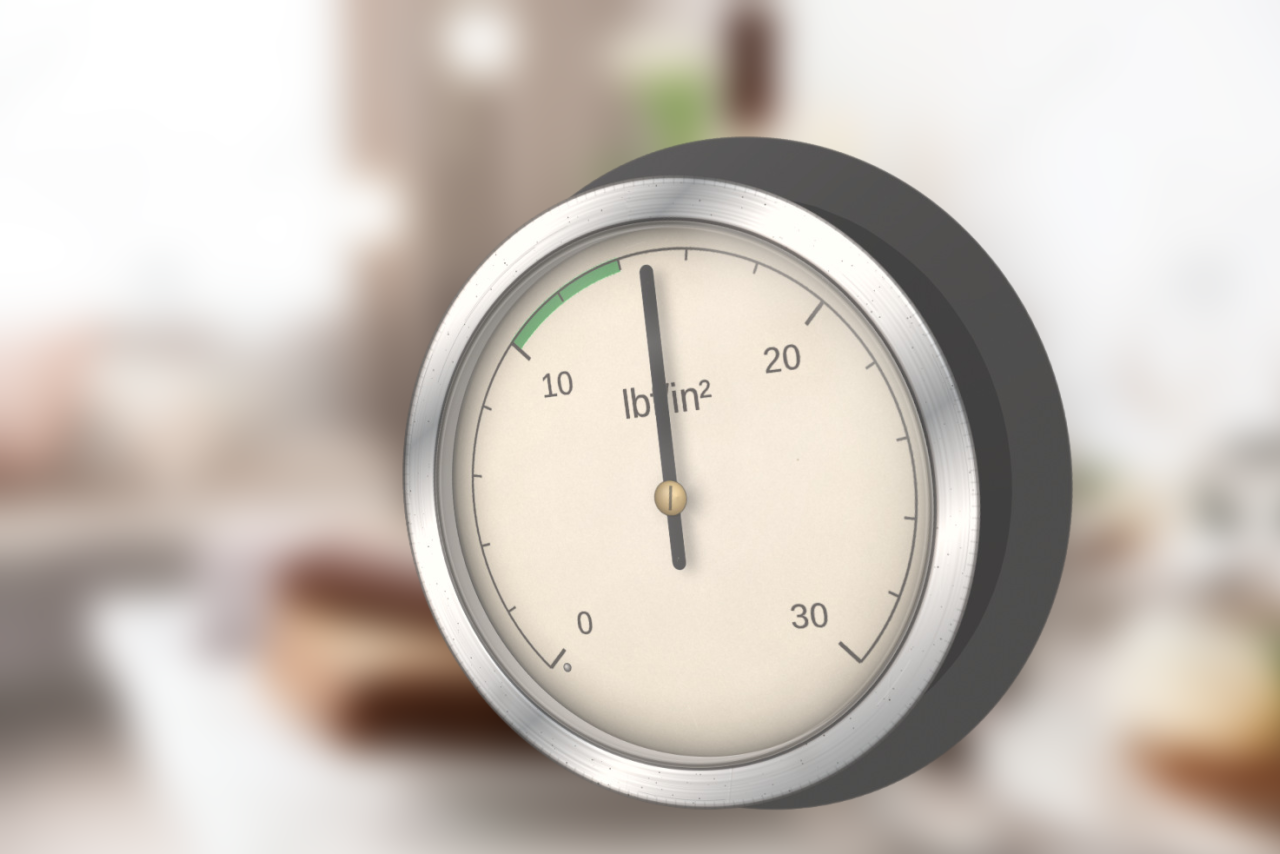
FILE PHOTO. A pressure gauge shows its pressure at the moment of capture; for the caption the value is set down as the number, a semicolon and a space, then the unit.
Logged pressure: 15; psi
